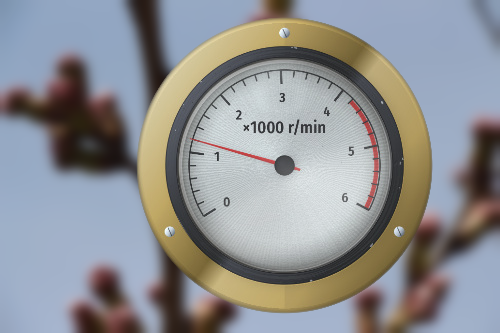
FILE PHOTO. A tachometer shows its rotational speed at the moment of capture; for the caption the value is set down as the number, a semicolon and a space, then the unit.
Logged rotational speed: 1200; rpm
